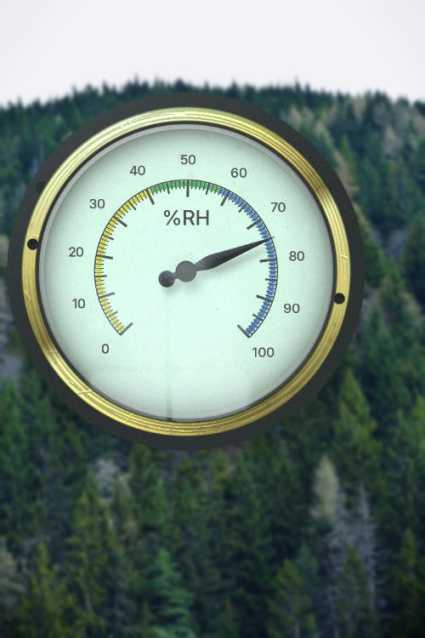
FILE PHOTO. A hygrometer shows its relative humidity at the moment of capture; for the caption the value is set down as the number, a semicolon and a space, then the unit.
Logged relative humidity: 75; %
